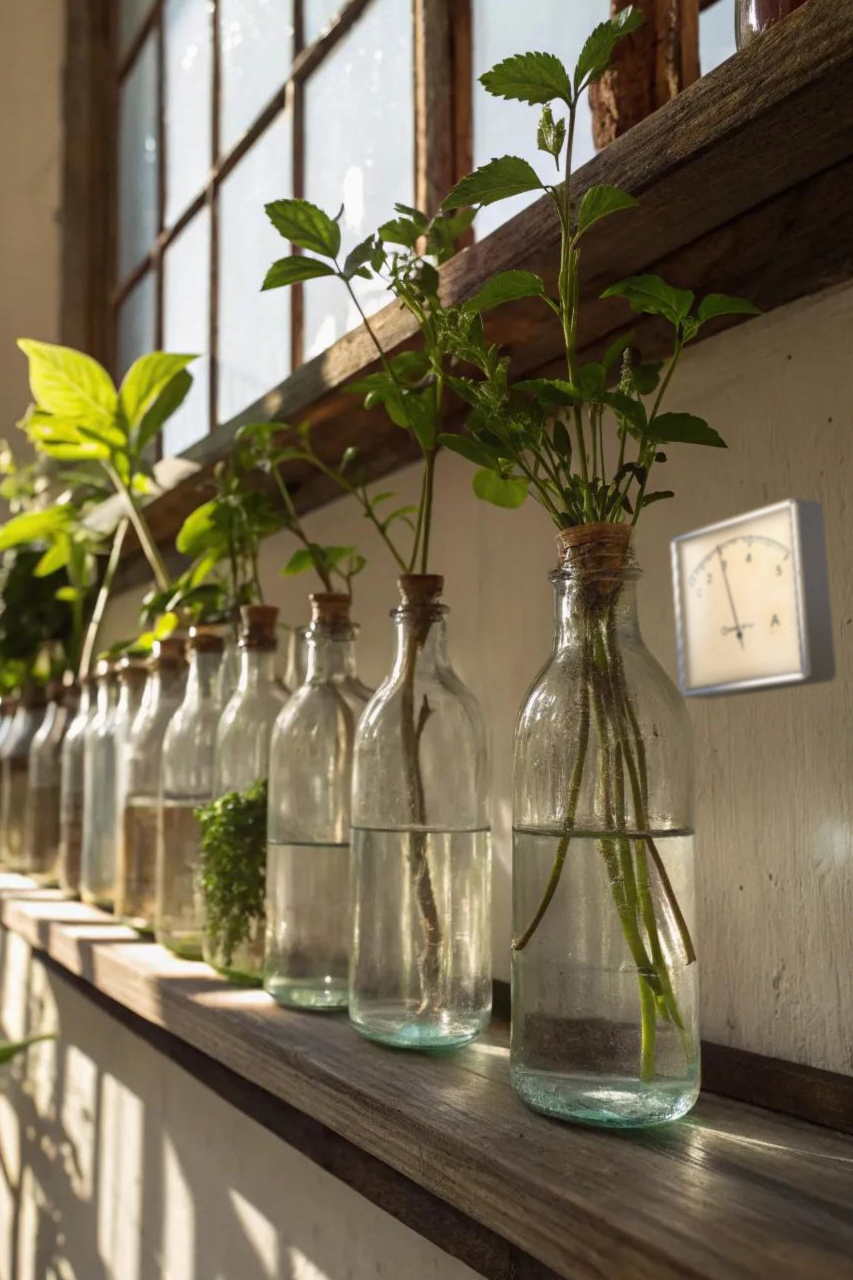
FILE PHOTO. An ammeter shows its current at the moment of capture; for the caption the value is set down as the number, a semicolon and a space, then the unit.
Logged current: 3; A
